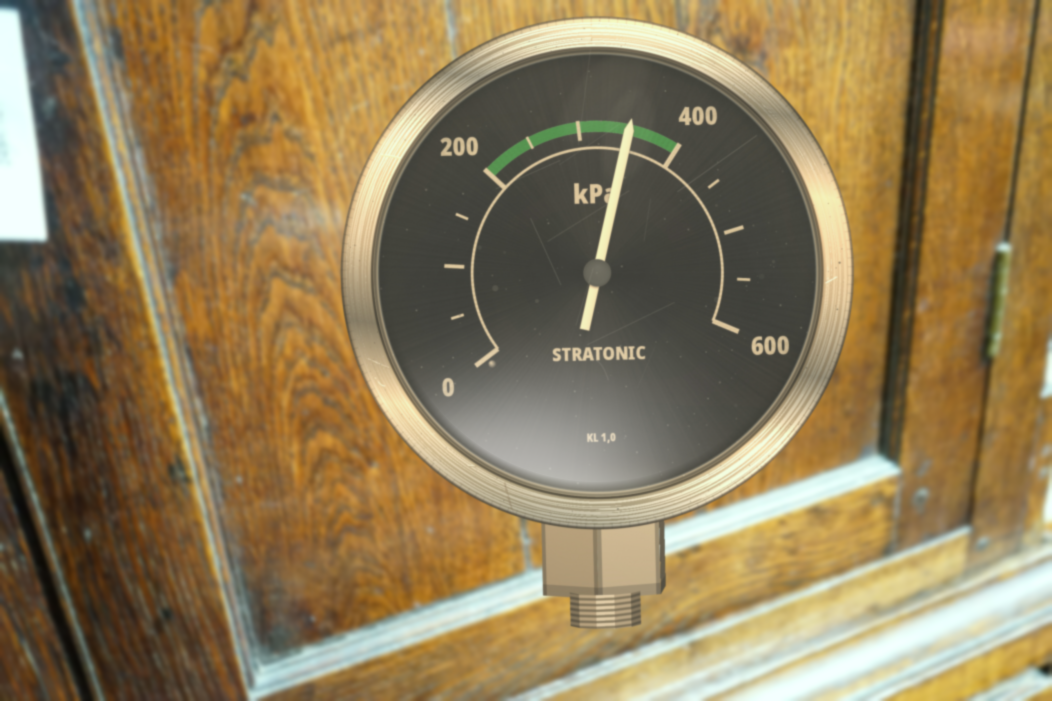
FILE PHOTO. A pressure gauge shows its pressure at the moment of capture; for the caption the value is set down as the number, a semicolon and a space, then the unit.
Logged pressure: 350; kPa
